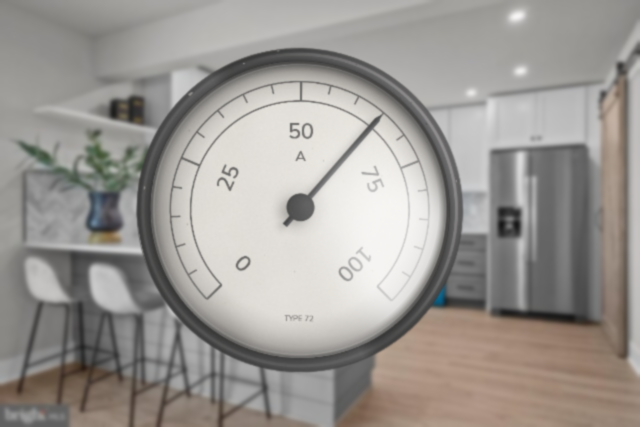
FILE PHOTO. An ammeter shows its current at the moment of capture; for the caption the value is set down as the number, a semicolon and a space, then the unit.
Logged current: 65; A
